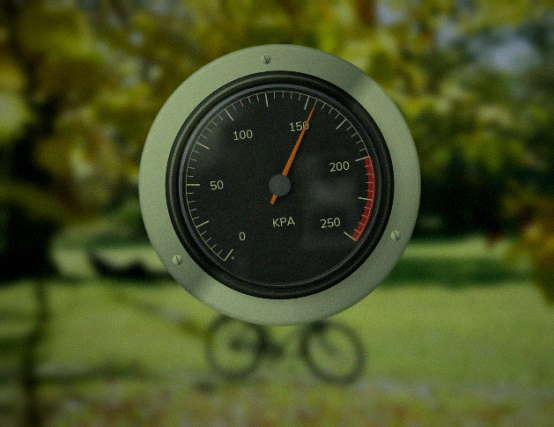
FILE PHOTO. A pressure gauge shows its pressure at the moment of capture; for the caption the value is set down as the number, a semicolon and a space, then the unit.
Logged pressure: 155; kPa
